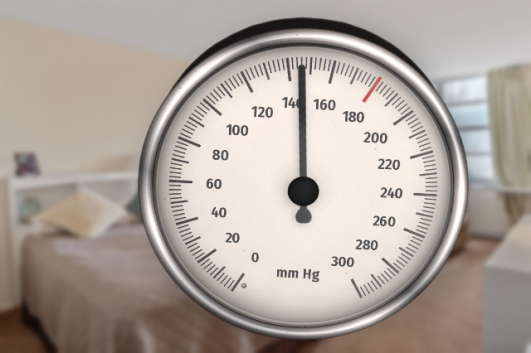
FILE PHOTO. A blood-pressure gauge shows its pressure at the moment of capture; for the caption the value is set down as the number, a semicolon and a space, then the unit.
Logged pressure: 146; mmHg
